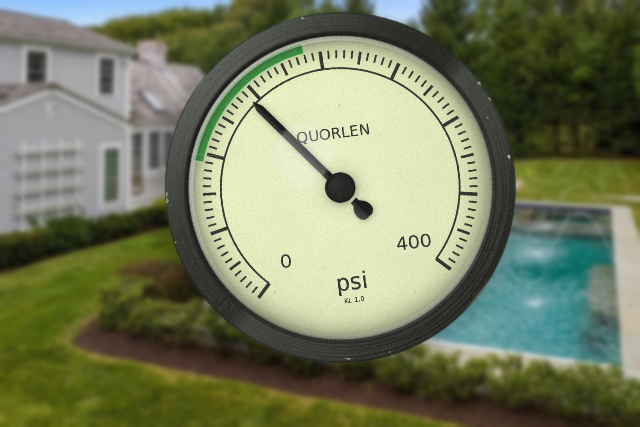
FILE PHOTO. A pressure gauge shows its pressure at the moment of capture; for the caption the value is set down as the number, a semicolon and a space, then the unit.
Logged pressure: 145; psi
